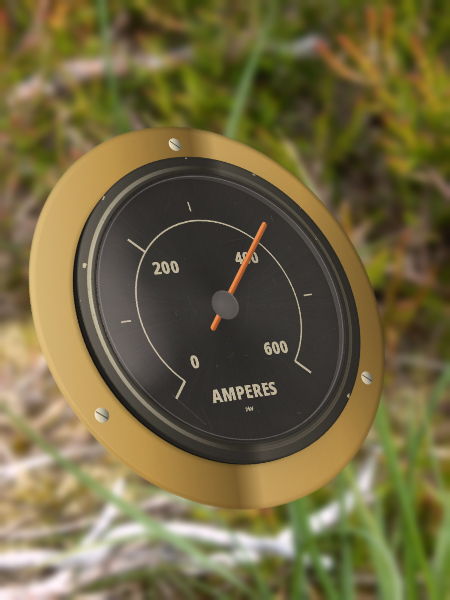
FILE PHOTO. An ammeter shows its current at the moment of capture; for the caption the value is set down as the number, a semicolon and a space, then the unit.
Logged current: 400; A
